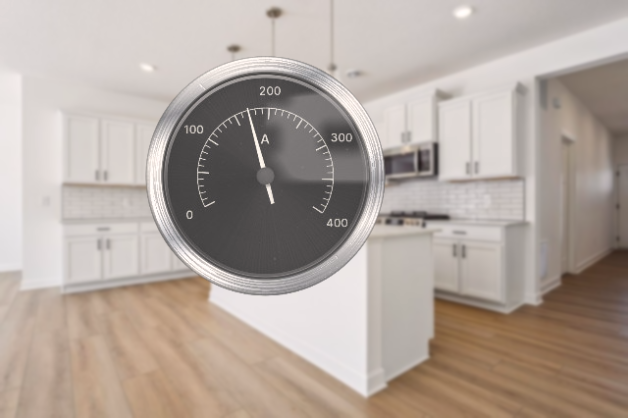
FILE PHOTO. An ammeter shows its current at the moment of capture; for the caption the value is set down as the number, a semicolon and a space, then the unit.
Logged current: 170; A
